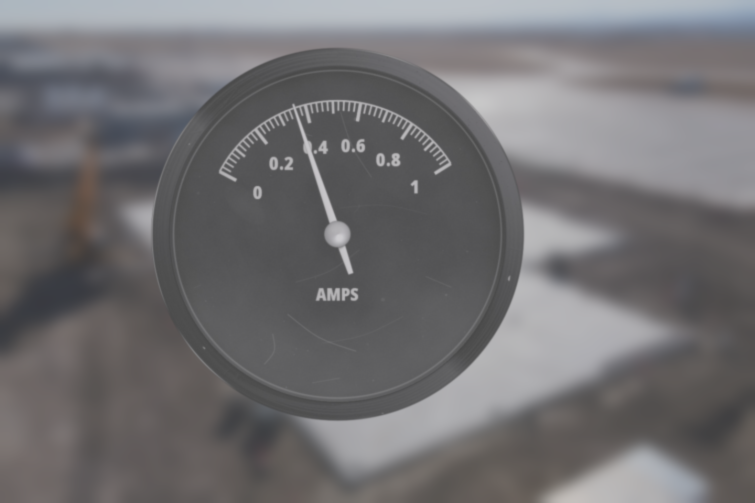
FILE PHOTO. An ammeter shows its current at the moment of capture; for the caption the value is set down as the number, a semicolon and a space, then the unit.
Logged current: 0.36; A
